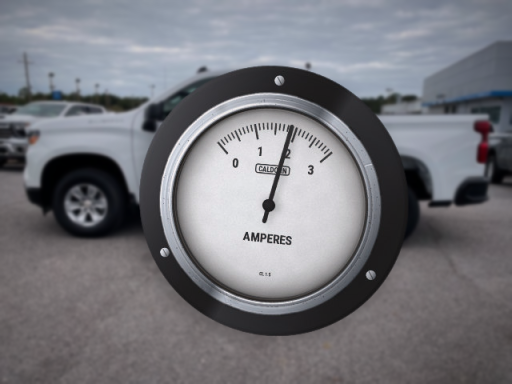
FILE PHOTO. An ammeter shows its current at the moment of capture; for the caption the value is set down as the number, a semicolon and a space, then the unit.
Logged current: 1.9; A
